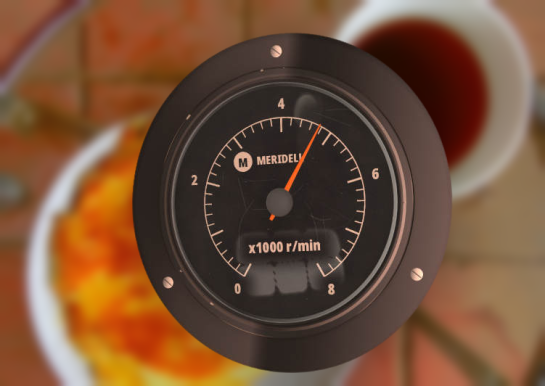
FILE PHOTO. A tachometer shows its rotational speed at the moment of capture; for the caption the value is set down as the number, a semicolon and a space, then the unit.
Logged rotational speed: 4800; rpm
